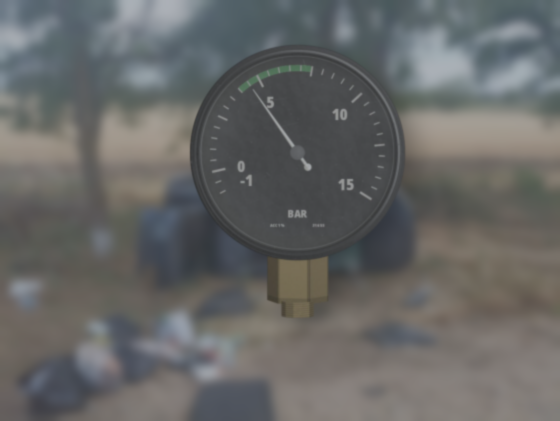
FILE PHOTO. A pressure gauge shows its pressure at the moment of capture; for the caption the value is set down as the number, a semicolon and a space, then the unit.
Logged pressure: 4.5; bar
